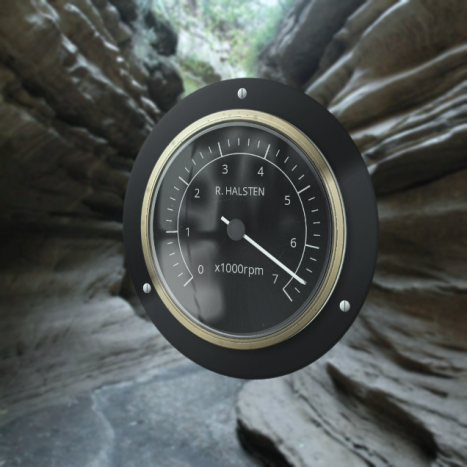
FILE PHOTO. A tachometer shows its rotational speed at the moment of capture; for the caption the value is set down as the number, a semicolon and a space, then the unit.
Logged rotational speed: 6600; rpm
